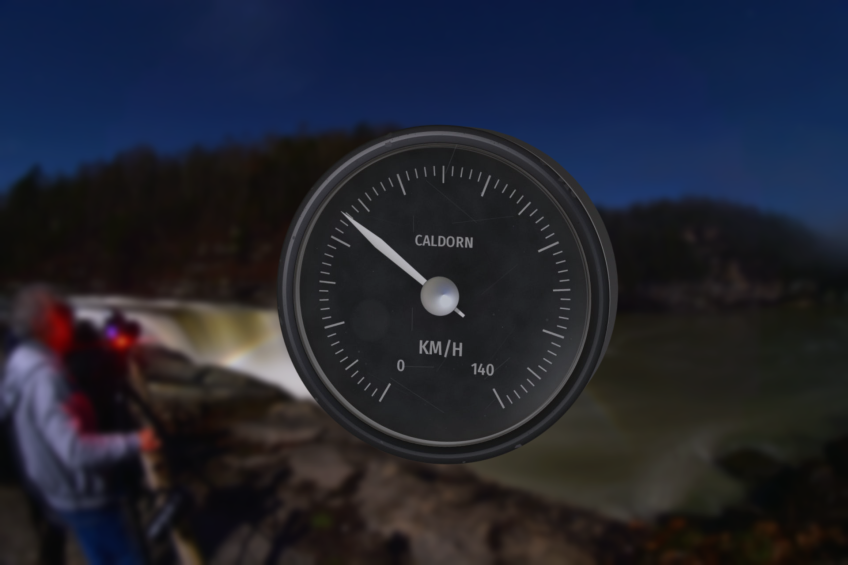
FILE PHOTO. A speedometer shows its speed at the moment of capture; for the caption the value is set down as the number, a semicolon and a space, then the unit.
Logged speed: 46; km/h
